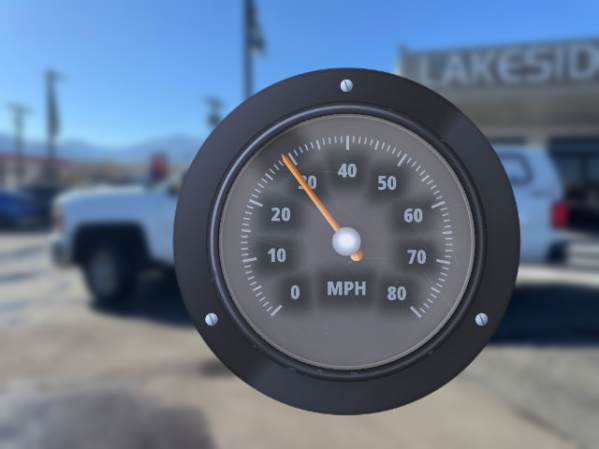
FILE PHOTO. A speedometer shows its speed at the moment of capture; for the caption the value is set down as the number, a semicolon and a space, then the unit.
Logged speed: 29; mph
